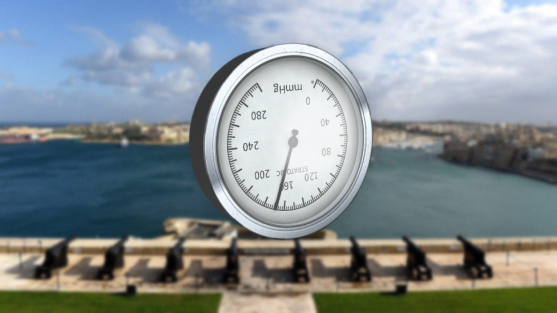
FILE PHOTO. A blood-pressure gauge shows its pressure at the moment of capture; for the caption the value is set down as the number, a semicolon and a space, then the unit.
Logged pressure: 170; mmHg
